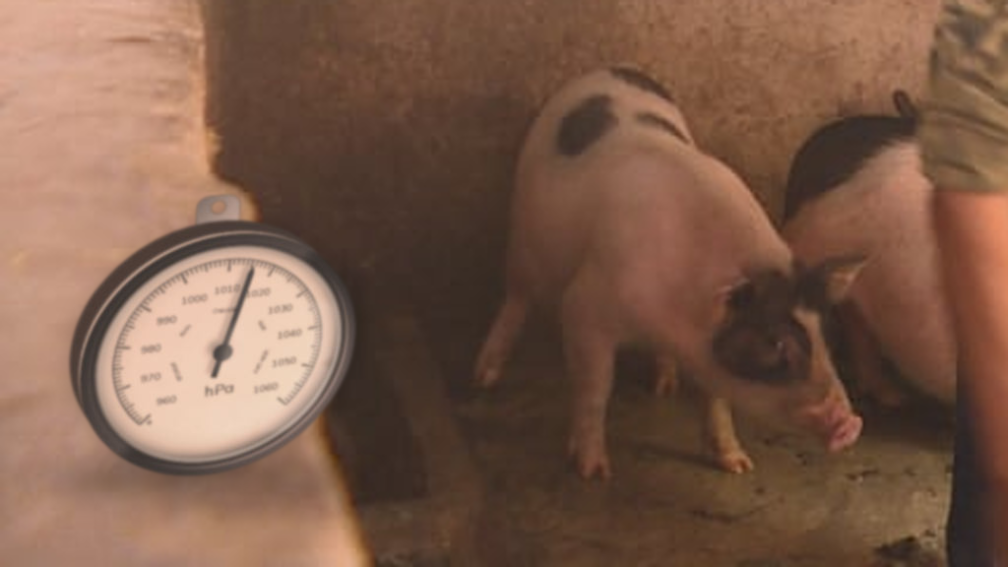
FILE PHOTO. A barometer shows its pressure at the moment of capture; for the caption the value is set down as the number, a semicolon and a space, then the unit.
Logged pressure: 1015; hPa
